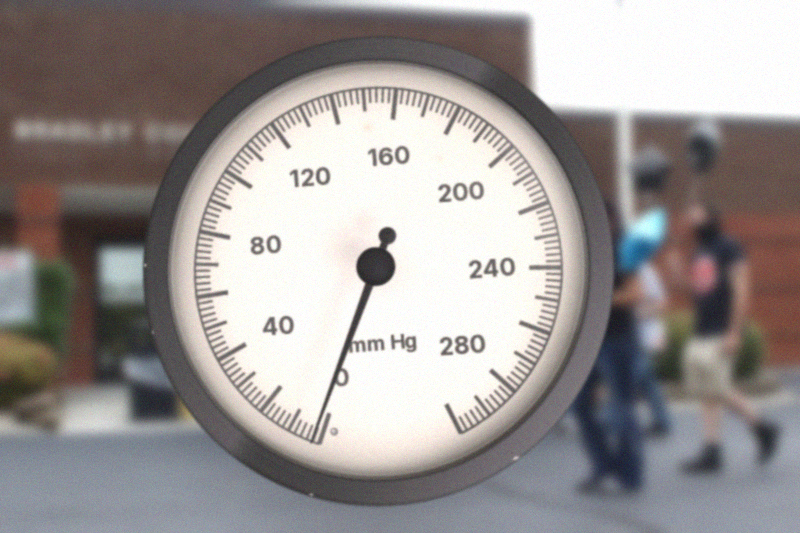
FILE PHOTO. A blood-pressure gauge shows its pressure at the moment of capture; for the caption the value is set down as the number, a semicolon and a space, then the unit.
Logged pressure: 2; mmHg
